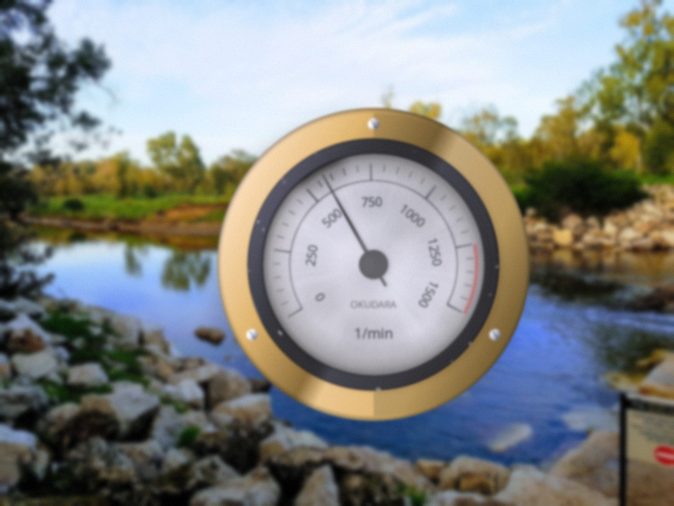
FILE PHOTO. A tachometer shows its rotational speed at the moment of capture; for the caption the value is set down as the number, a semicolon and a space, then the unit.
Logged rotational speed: 575; rpm
